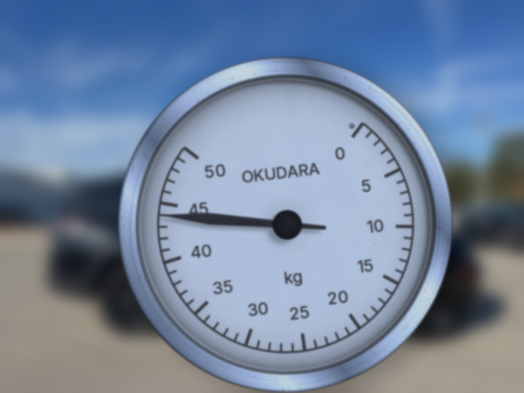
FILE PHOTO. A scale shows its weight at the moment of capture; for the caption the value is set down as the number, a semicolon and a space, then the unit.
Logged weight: 44; kg
